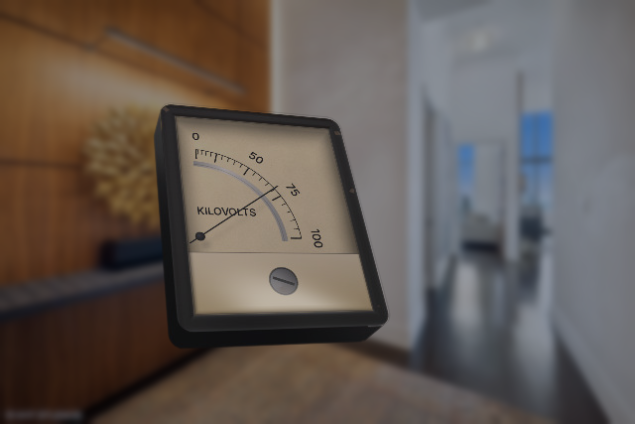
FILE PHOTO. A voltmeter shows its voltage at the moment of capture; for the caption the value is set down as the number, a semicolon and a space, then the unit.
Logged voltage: 70; kV
